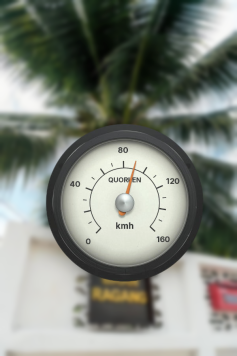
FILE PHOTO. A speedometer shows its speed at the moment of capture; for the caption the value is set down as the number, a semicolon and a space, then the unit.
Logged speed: 90; km/h
